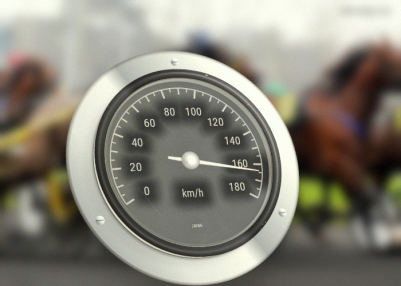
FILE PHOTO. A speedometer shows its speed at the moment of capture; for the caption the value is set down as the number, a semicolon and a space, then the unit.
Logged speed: 165; km/h
